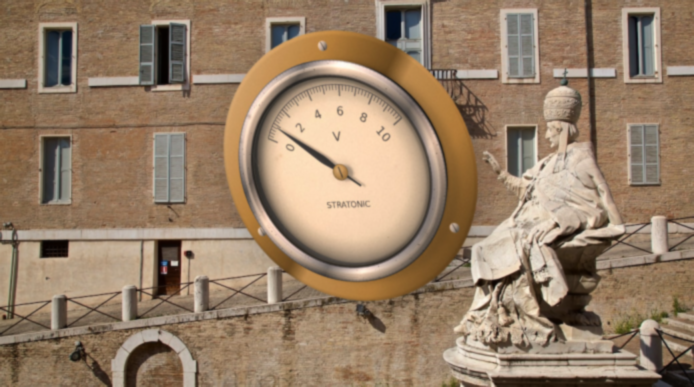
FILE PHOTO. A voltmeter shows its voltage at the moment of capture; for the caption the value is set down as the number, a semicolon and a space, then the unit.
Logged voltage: 1; V
